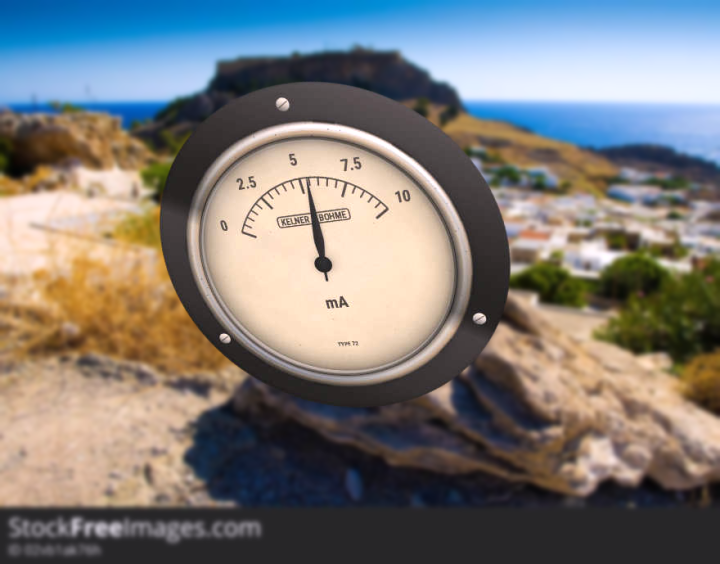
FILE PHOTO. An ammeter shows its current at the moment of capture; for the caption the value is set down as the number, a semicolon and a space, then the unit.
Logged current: 5.5; mA
